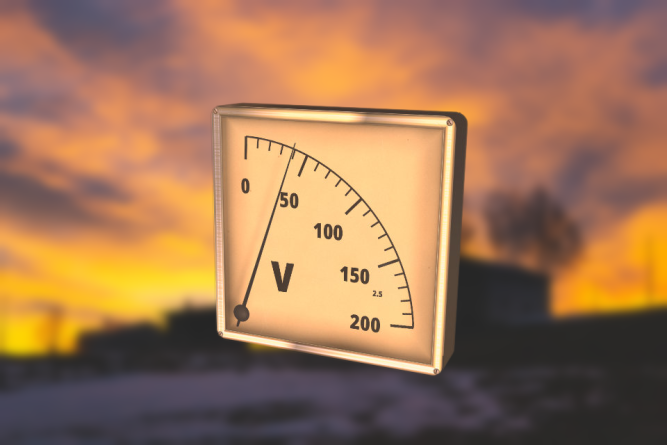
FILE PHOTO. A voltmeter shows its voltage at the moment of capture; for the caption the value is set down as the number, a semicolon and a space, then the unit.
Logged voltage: 40; V
